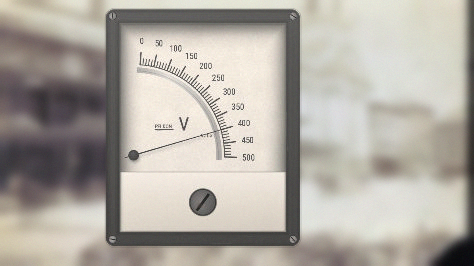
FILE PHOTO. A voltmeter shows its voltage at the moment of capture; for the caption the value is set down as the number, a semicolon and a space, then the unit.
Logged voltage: 400; V
